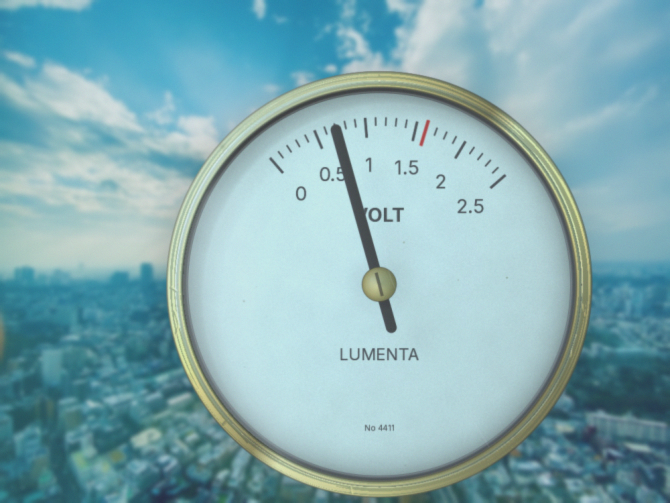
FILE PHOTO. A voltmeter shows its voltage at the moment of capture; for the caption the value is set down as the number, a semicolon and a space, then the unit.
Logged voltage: 0.7; V
